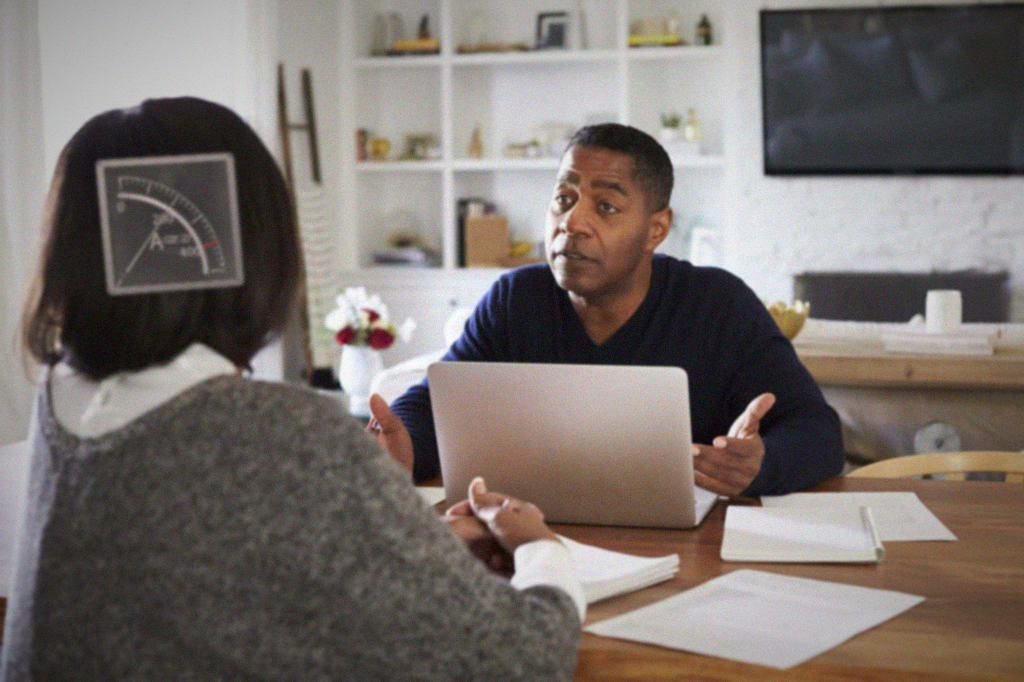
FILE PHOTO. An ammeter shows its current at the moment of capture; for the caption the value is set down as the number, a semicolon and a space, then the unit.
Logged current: 200; A
